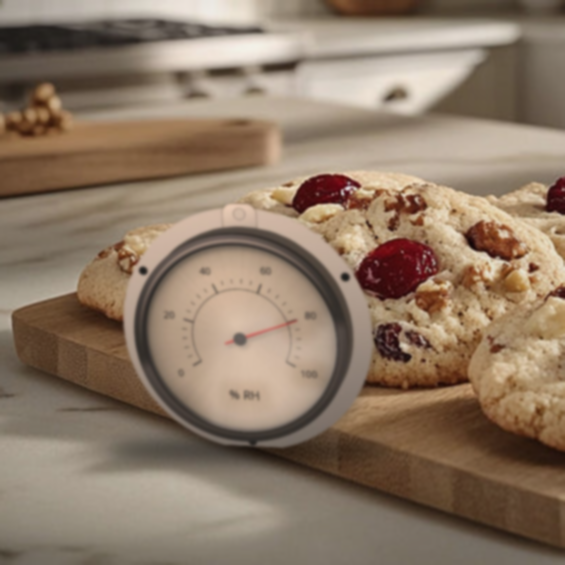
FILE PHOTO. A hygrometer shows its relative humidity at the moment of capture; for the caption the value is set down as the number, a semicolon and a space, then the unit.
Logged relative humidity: 80; %
